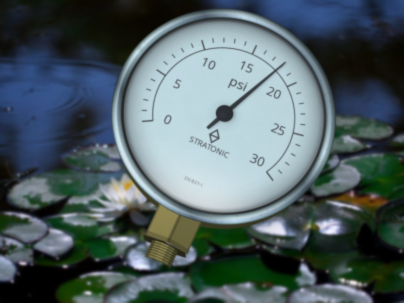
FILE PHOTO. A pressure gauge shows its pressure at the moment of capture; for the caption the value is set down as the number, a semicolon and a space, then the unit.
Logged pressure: 18; psi
